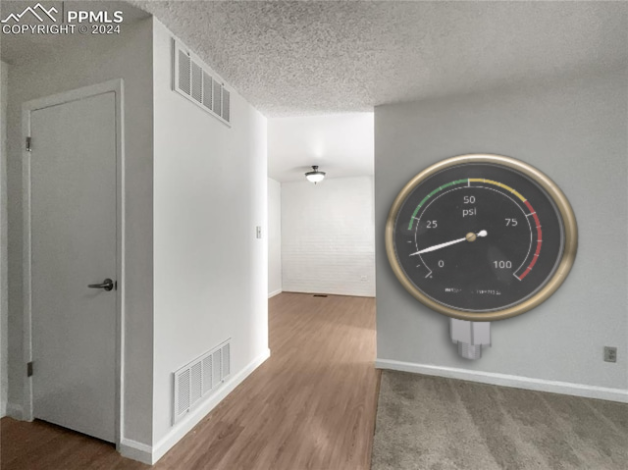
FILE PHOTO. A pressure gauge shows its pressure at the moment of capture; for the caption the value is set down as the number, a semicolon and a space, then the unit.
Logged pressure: 10; psi
